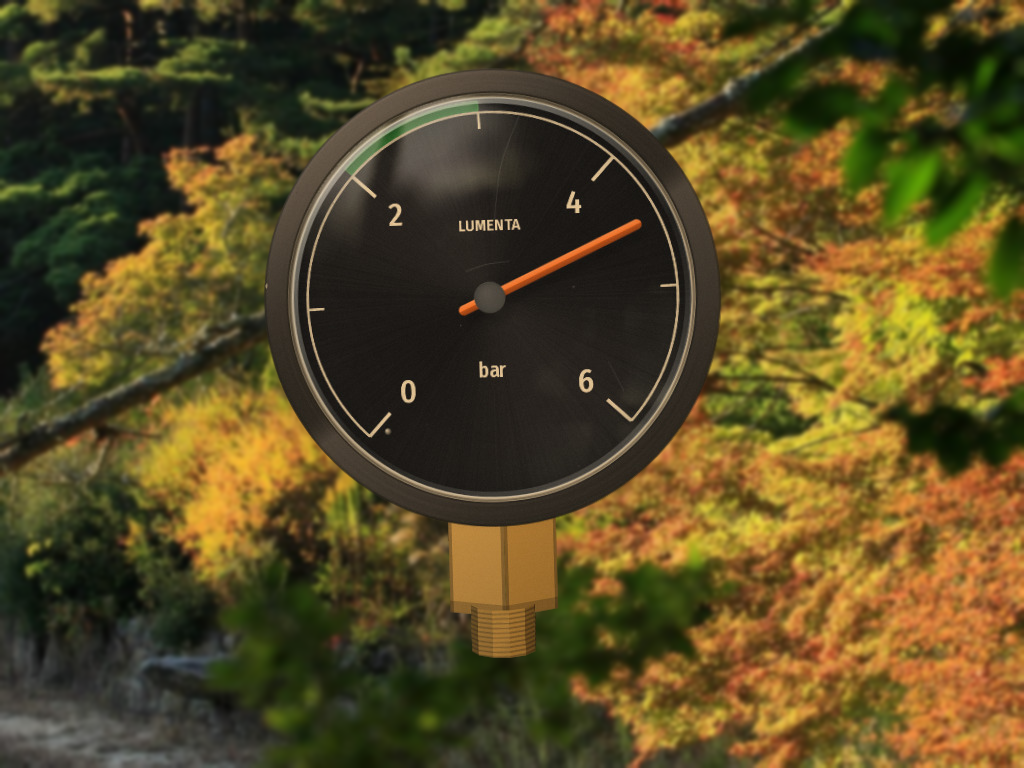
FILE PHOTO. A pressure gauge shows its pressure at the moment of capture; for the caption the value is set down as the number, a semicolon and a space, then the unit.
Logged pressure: 4.5; bar
